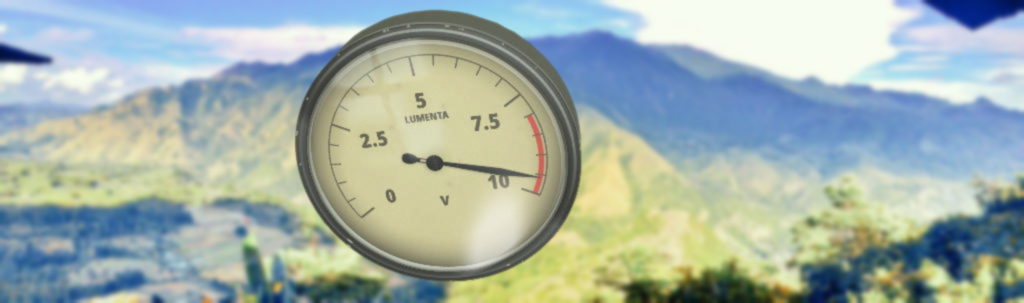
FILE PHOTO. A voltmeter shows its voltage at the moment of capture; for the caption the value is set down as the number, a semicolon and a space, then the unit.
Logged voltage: 9.5; V
